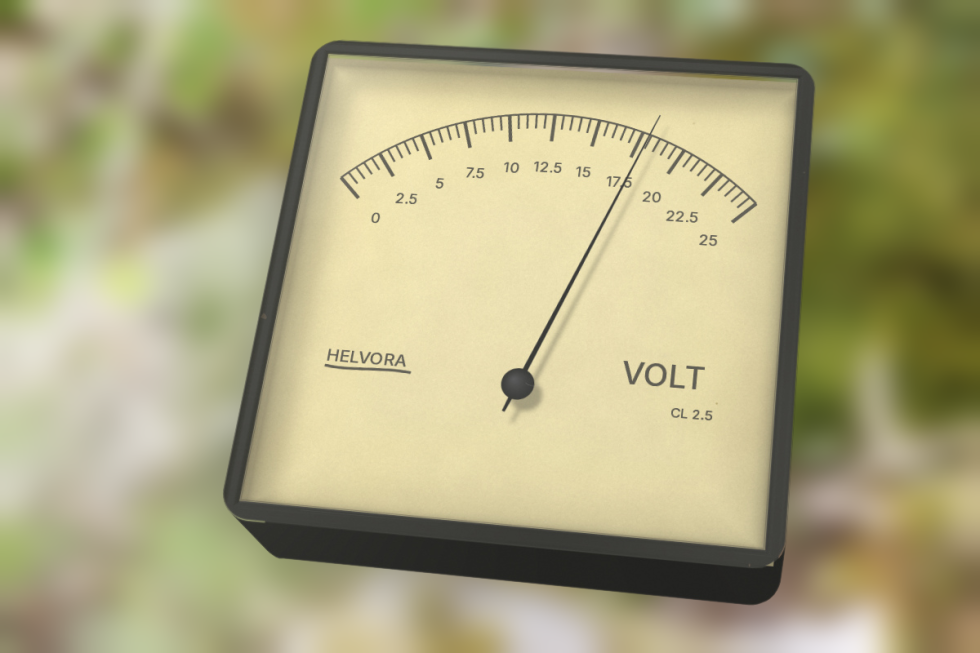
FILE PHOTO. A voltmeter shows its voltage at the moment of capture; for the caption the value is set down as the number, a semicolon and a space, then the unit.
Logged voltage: 18; V
